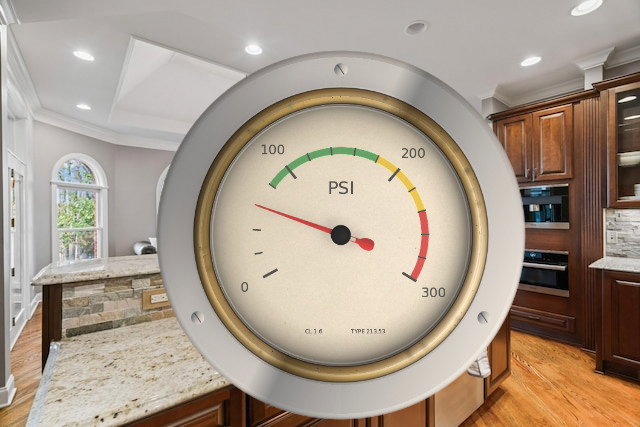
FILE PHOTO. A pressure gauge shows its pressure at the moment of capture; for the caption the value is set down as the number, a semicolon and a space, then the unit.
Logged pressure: 60; psi
